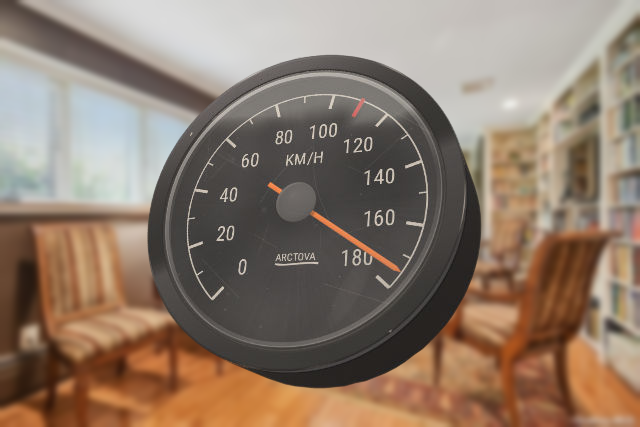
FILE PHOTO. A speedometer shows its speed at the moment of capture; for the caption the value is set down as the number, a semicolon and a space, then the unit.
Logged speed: 175; km/h
